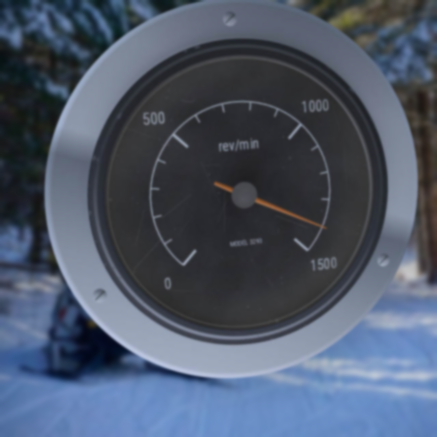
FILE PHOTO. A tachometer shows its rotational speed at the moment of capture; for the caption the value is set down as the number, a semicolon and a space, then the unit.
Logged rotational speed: 1400; rpm
